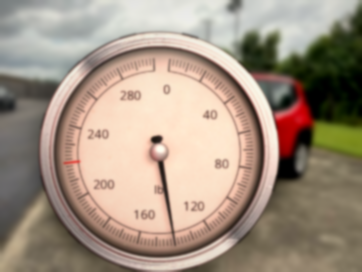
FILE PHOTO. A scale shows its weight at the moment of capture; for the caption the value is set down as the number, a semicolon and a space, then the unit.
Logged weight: 140; lb
